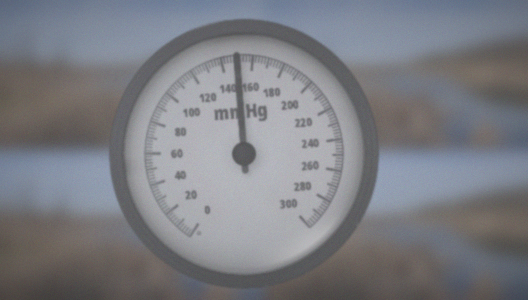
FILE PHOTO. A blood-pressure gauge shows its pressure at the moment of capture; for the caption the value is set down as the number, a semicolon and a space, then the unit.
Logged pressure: 150; mmHg
